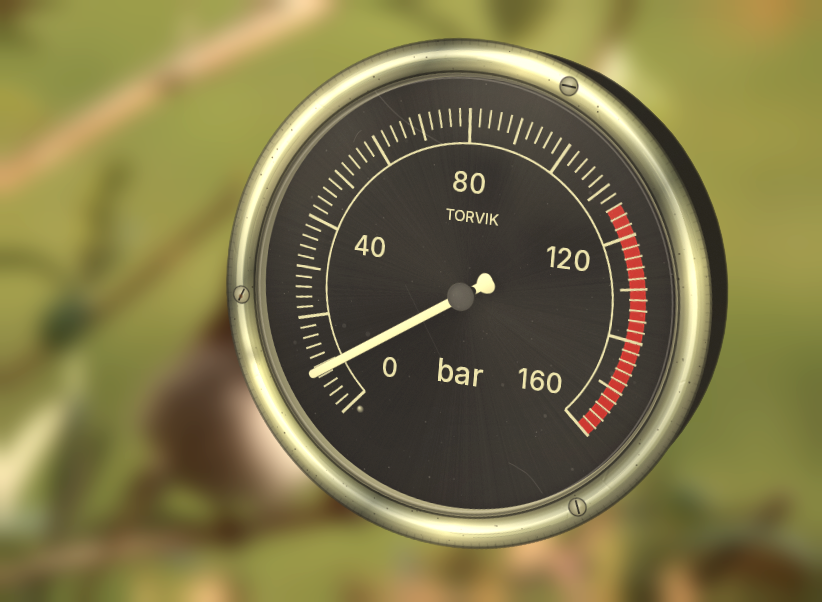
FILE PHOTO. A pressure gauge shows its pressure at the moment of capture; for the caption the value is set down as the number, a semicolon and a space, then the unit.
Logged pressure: 9; bar
